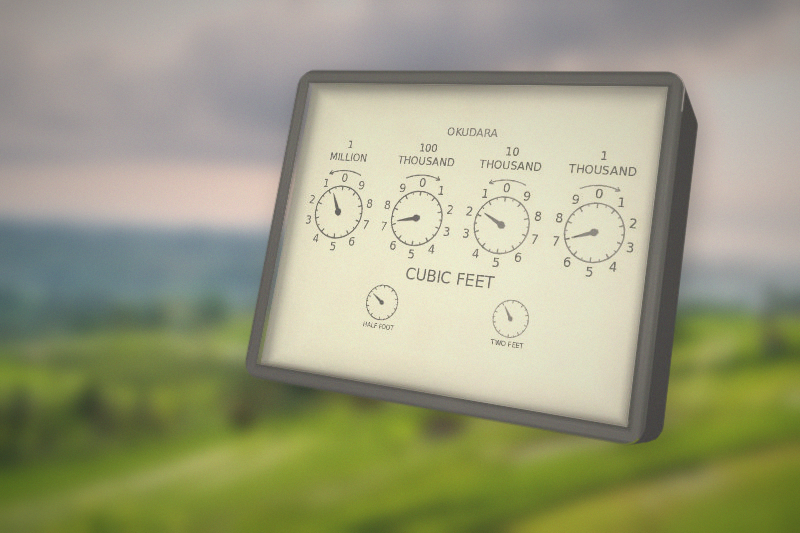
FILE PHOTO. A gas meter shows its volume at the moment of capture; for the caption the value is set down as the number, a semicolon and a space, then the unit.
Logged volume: 71700; ft³
